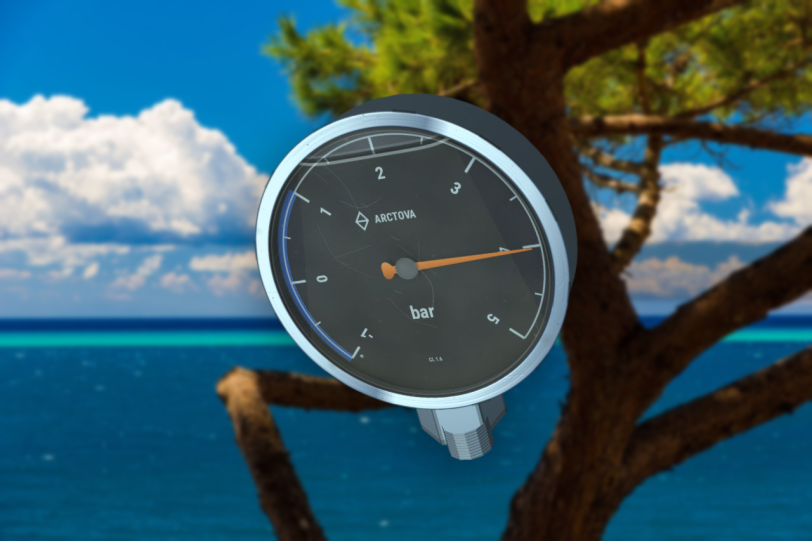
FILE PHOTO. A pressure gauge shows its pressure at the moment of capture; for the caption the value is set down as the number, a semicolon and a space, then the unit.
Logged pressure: 4; bar
